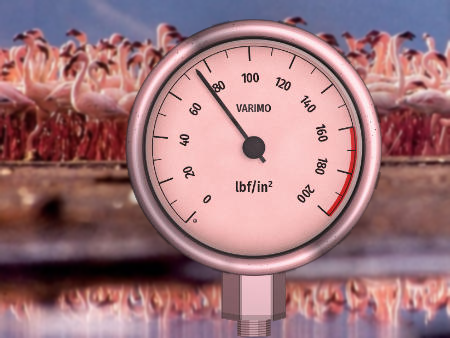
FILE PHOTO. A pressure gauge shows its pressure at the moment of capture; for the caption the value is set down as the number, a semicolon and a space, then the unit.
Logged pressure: 75; psi
